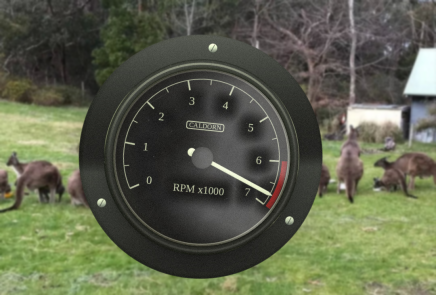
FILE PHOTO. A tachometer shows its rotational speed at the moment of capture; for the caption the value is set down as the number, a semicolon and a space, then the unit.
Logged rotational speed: 6750; rpm
